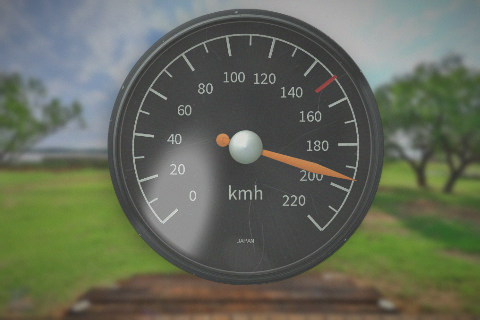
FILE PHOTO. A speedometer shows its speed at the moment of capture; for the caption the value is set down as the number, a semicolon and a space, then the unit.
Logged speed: 195; km/h
